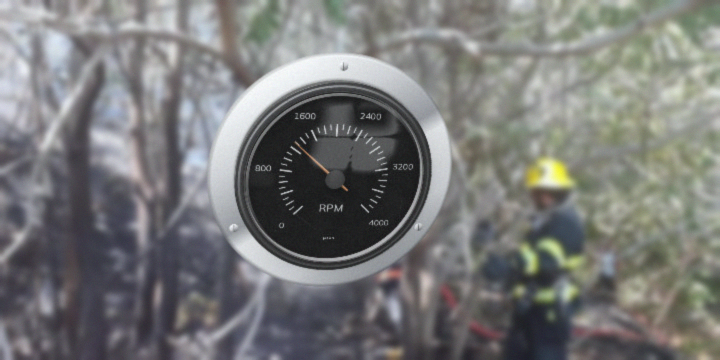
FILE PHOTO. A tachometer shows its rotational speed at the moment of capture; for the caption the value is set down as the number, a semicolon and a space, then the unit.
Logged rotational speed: 1300; rpm
